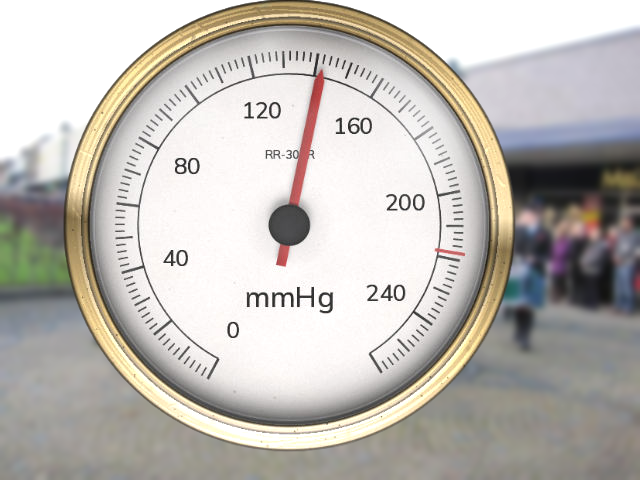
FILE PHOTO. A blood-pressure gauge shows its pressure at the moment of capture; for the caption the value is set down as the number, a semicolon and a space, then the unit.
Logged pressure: 142; mmHg
